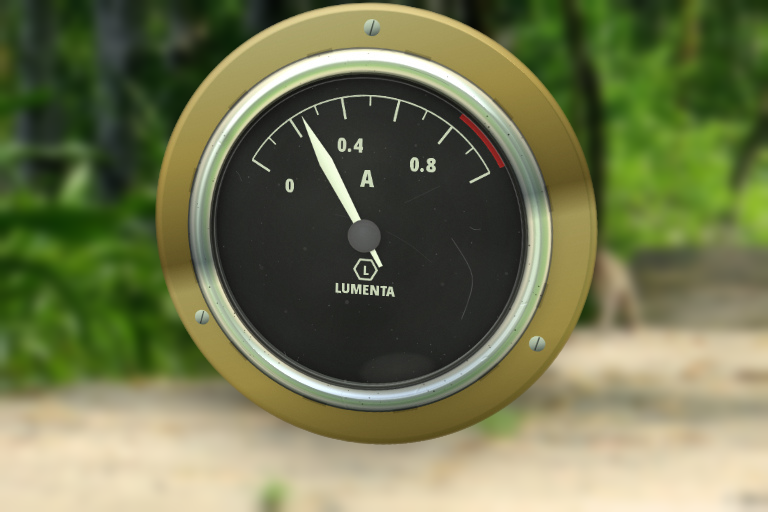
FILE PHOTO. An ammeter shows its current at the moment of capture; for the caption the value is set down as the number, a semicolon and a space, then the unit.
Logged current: 0.25; A
